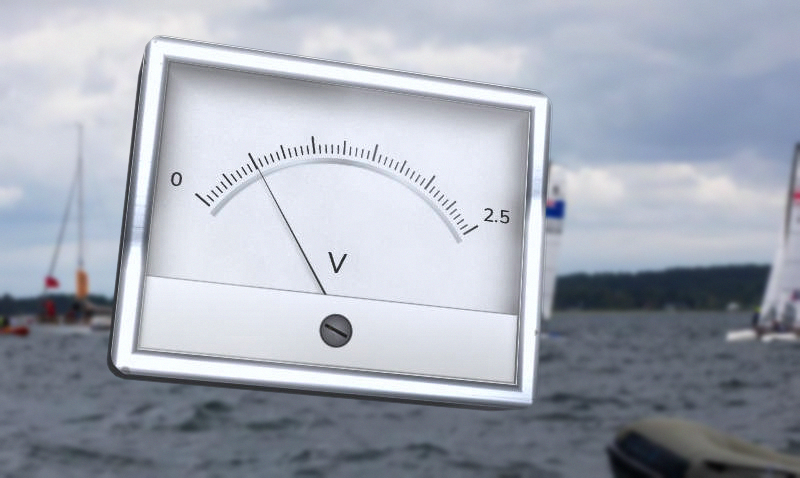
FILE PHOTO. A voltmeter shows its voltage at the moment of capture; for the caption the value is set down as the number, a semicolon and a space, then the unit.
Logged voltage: 0.5; V
